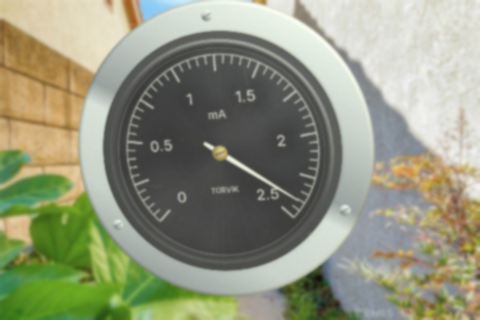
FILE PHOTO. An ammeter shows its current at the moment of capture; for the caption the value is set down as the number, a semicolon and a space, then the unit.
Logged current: 2.4; mA
